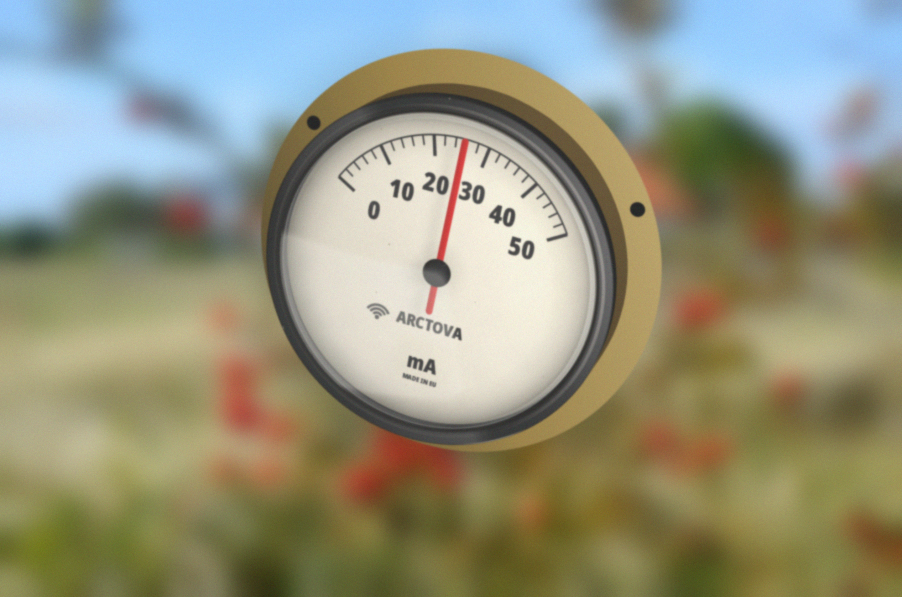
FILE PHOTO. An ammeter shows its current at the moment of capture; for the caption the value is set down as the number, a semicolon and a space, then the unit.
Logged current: 26; mA
